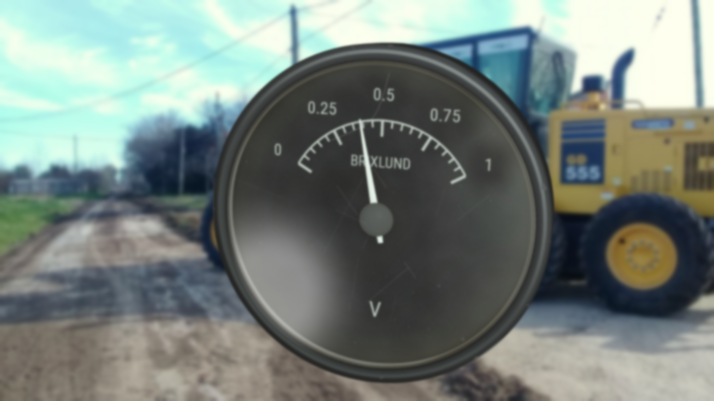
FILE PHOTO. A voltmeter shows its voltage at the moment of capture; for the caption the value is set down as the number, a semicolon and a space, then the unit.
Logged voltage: 0.4; V
